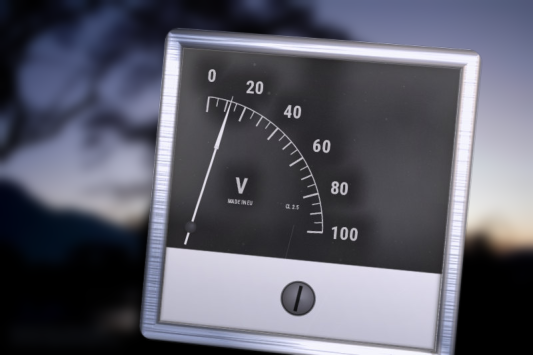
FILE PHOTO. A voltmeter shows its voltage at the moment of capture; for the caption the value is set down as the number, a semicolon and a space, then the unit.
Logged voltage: 12.5; V
